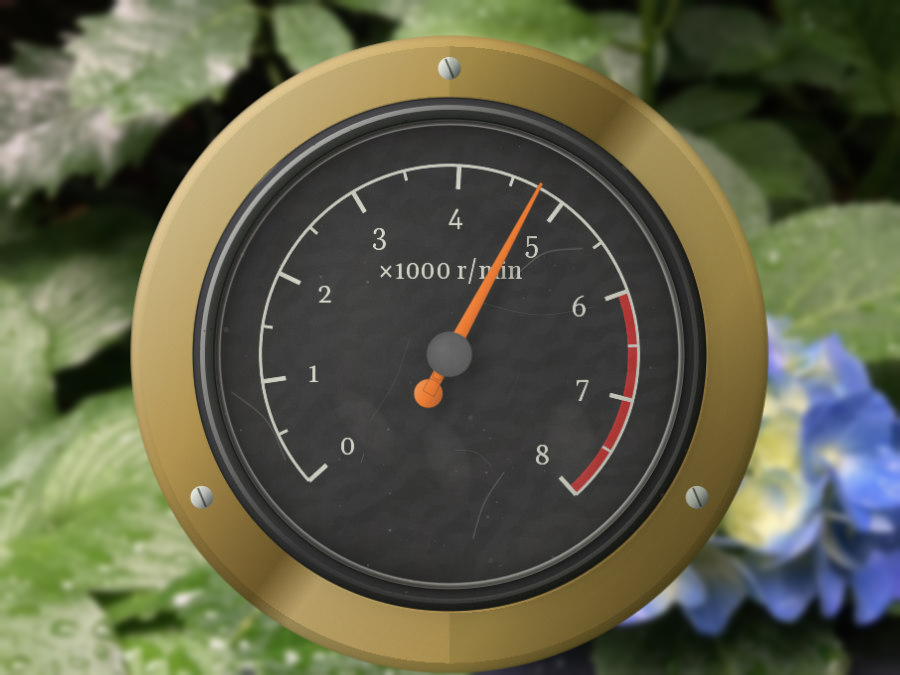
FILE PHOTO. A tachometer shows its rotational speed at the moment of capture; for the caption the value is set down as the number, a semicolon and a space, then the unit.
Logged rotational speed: 4750; rpm
